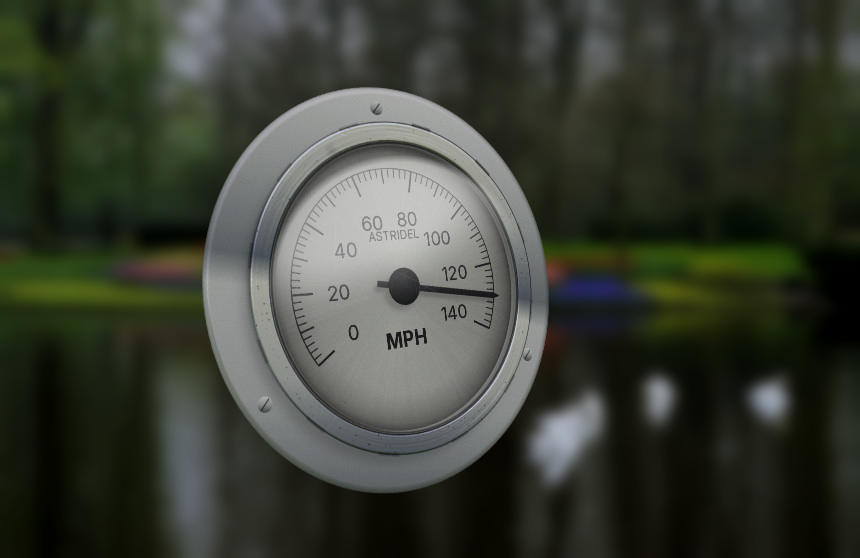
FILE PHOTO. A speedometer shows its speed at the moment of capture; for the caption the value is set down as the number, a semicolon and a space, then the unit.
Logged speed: 130; mph
